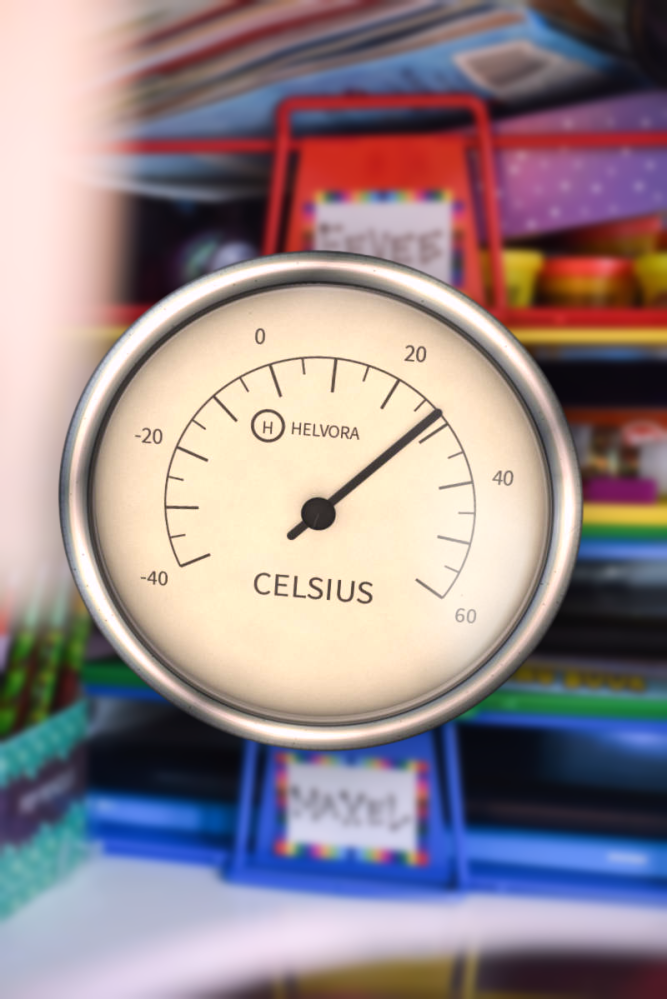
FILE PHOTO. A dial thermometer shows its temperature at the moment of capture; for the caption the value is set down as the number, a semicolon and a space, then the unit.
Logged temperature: 27.5; °C
